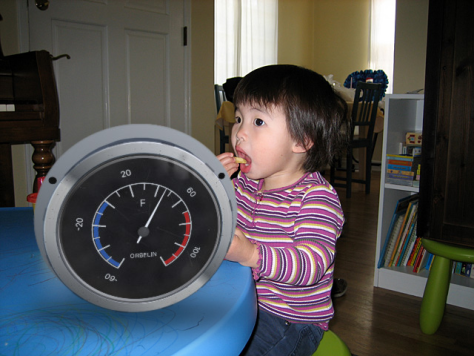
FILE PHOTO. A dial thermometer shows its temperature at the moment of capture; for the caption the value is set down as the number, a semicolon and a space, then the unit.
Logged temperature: 45; °F
